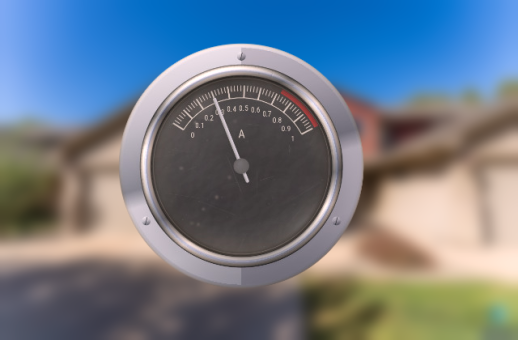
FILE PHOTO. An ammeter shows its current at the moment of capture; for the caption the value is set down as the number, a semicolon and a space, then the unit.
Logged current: 0.3; A
